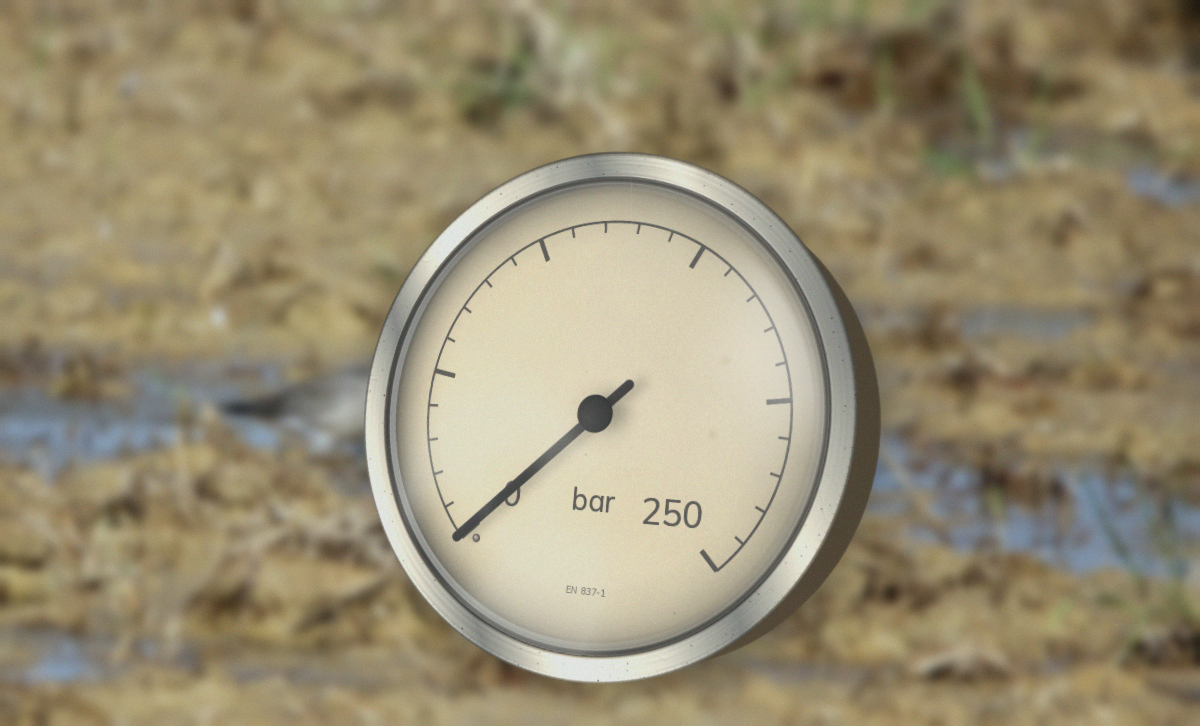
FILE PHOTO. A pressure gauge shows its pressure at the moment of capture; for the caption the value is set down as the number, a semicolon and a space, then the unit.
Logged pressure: 0; bar
